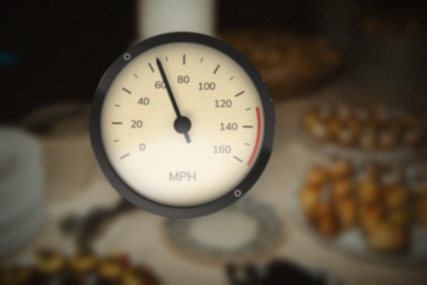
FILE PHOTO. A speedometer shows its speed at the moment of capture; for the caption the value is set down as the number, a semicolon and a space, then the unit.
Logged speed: 65; mph
